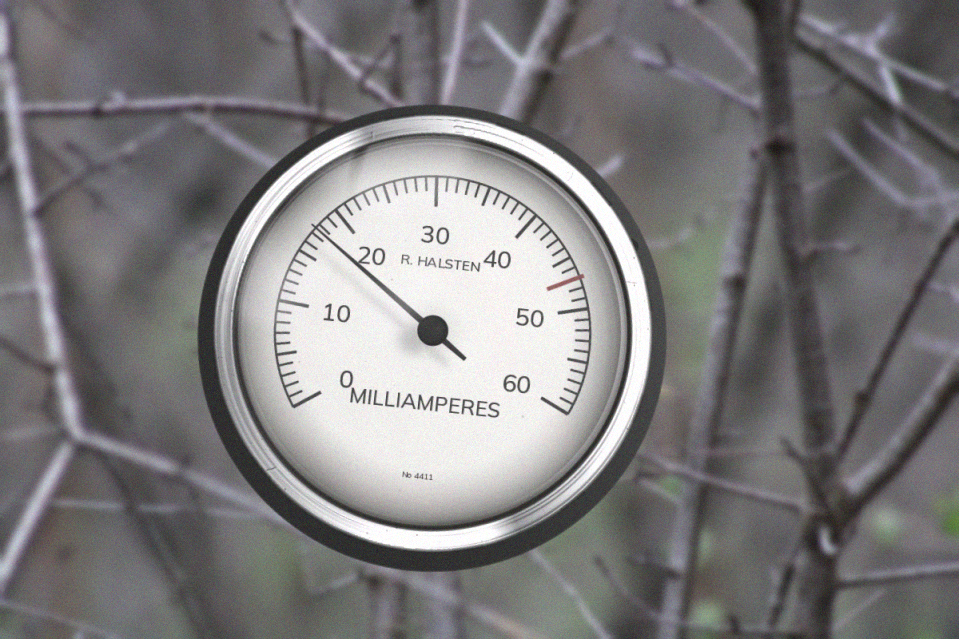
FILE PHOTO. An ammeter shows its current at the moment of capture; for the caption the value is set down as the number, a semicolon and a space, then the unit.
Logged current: 17.5; mA
